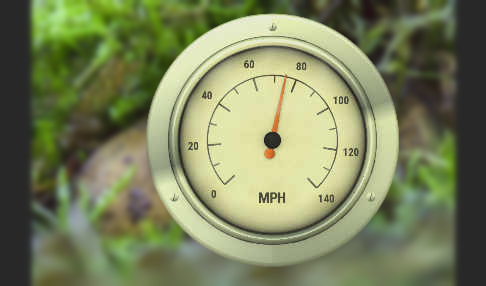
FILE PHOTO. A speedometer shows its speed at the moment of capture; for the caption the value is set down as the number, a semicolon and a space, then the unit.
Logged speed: 75; mph
